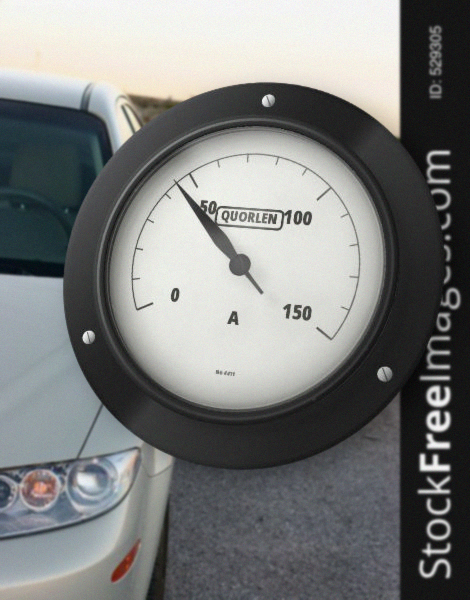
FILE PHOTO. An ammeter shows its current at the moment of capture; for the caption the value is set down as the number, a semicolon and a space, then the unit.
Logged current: 45; A
